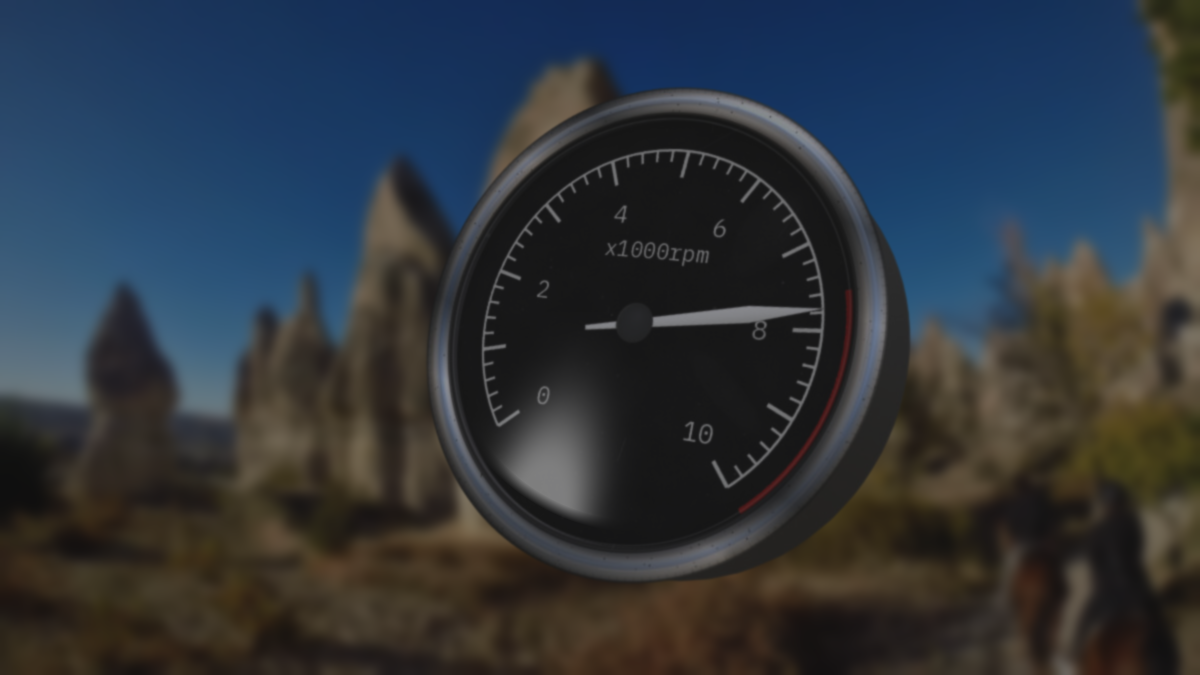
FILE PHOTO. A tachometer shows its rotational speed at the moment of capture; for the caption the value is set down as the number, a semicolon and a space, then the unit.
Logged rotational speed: 7800; rpm
